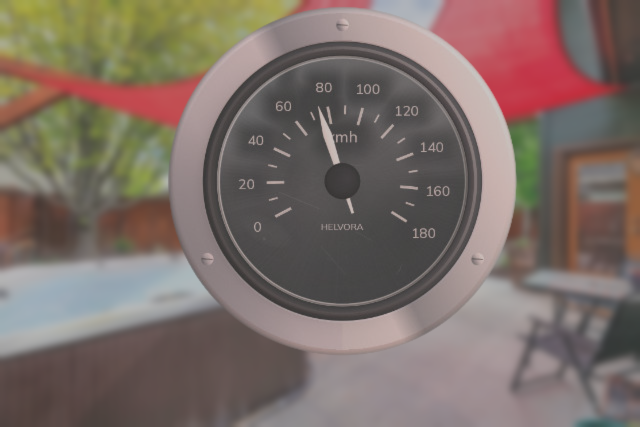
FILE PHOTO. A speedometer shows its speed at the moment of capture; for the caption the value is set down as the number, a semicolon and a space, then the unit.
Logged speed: 75; km/h
